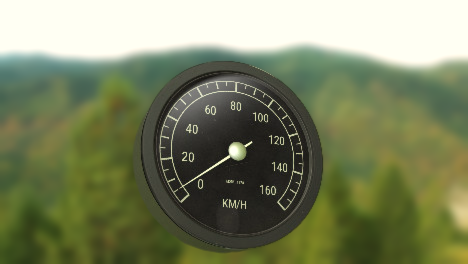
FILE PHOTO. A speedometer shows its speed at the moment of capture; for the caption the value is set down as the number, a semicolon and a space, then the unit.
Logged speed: 5; km/h
